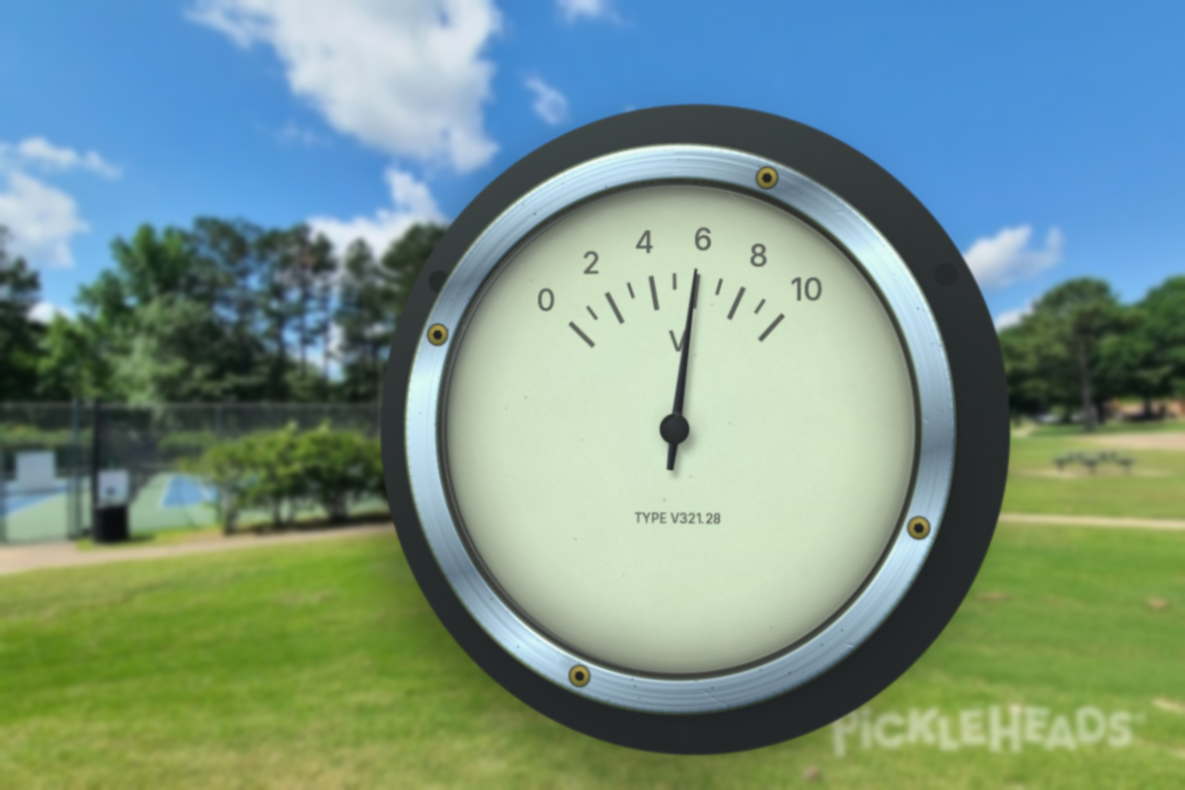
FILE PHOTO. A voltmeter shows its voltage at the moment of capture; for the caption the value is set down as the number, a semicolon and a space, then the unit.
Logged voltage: 6; V
